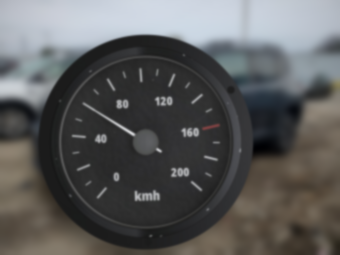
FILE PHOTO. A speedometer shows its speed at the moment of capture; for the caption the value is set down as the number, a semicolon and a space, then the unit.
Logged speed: 60; km/h
